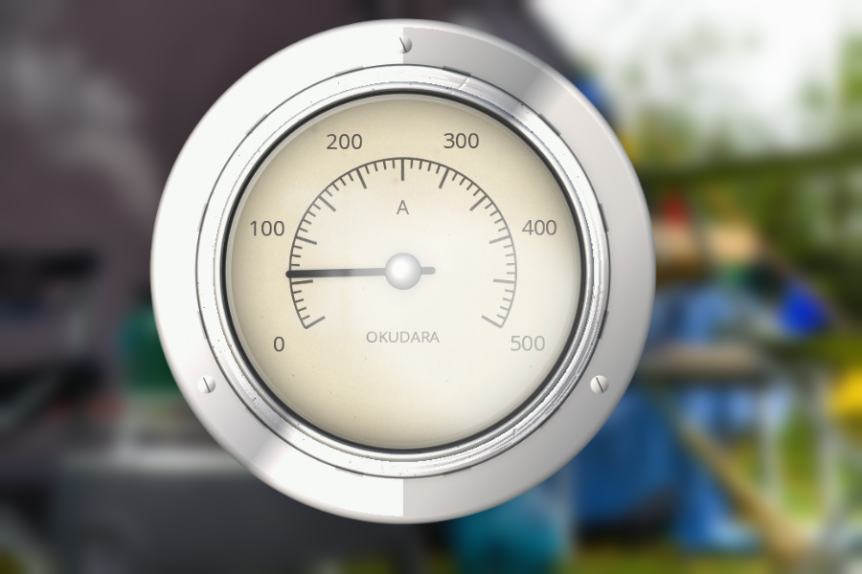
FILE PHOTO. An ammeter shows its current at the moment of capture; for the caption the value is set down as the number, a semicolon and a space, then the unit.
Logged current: 60; A
